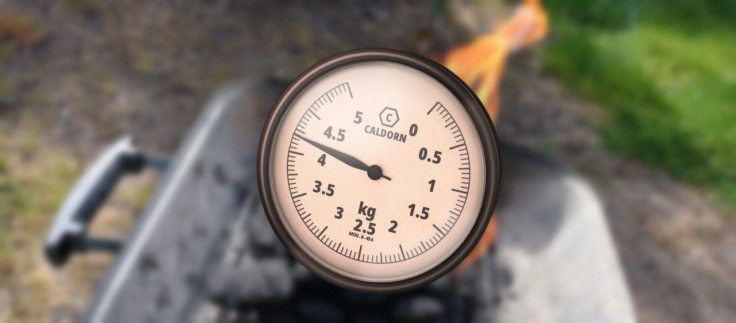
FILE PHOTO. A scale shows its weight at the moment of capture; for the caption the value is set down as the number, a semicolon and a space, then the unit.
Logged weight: 4.2; kg
